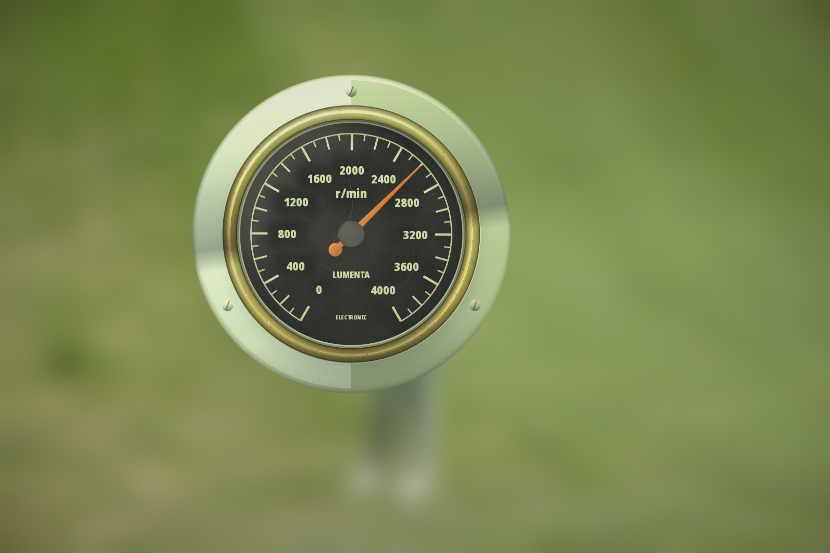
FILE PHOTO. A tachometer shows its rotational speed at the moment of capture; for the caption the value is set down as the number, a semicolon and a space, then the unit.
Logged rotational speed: 2600; rpm
